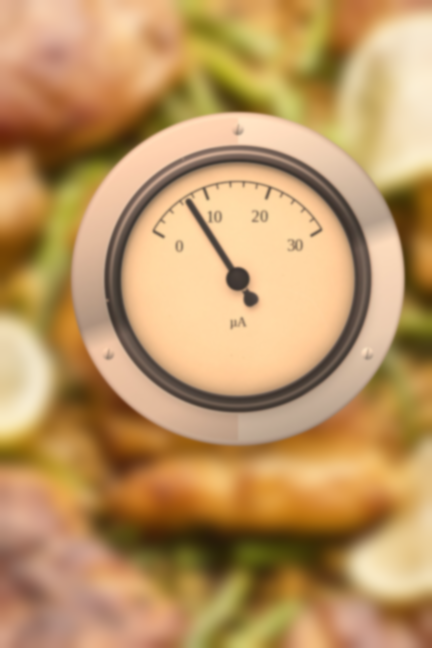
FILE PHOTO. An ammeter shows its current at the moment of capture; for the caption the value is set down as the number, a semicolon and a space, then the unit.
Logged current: 7; µA
